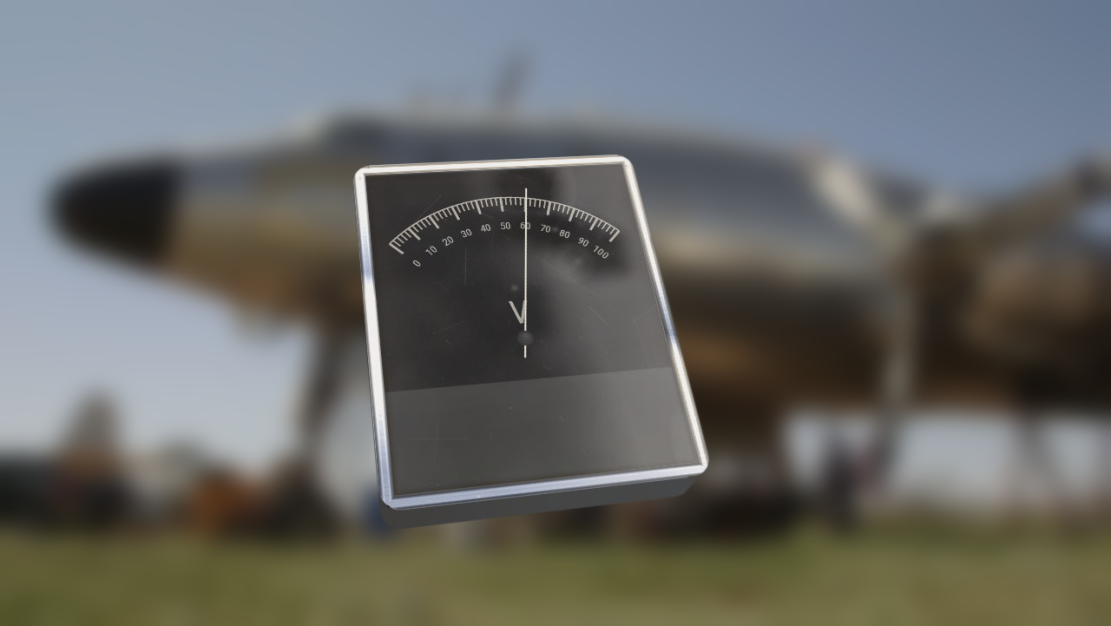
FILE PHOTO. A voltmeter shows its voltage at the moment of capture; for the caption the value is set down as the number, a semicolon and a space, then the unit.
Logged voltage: 60; V
